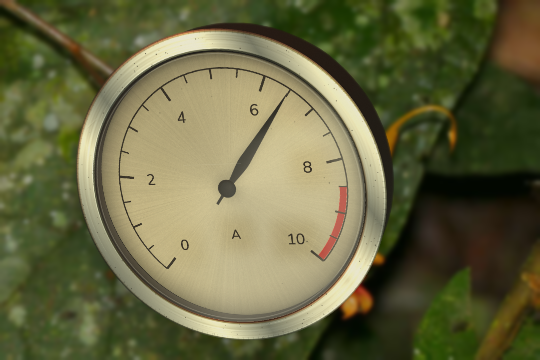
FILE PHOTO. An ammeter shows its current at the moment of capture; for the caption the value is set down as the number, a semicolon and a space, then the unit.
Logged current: 6.5; A
